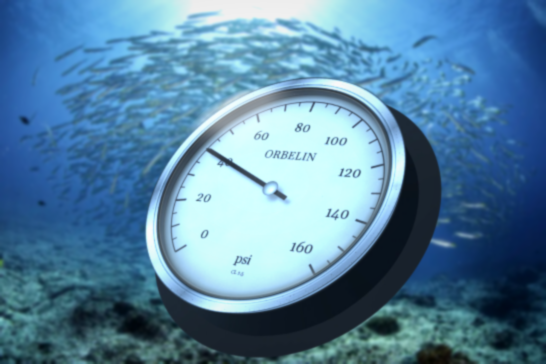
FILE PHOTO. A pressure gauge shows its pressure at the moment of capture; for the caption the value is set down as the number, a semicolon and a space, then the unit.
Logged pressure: 40; psi
